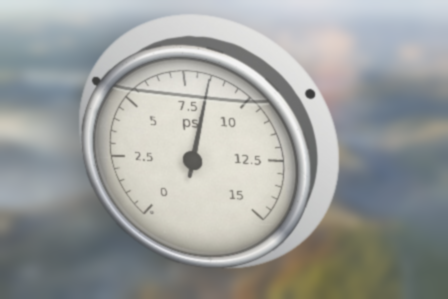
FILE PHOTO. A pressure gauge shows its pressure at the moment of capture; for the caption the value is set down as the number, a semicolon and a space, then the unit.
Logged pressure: 8.5; psi
